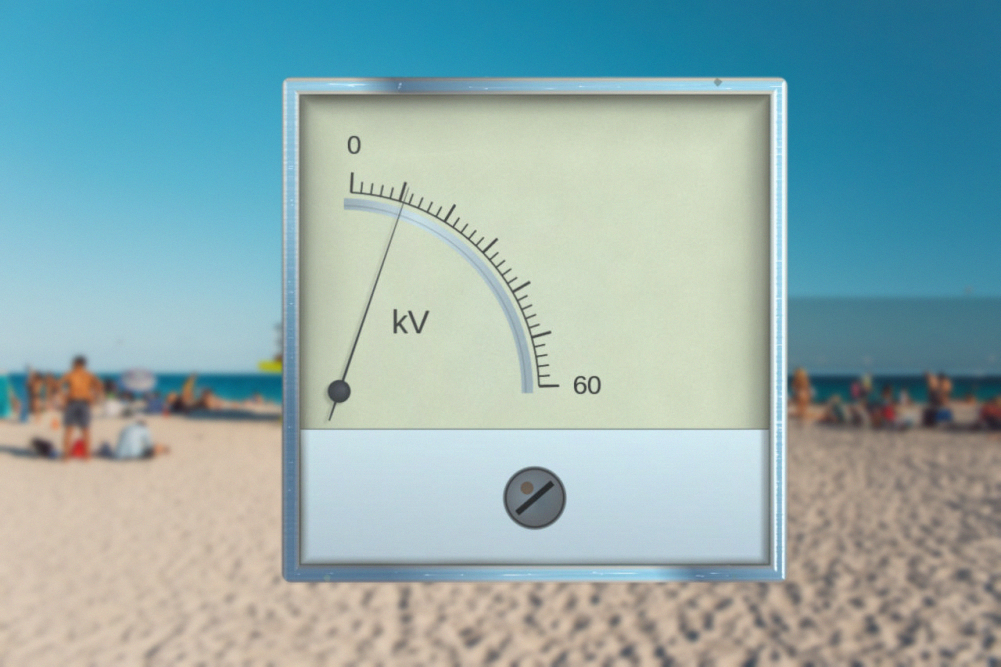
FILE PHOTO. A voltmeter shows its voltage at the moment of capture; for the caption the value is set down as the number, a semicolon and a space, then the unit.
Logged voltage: 11; kV
